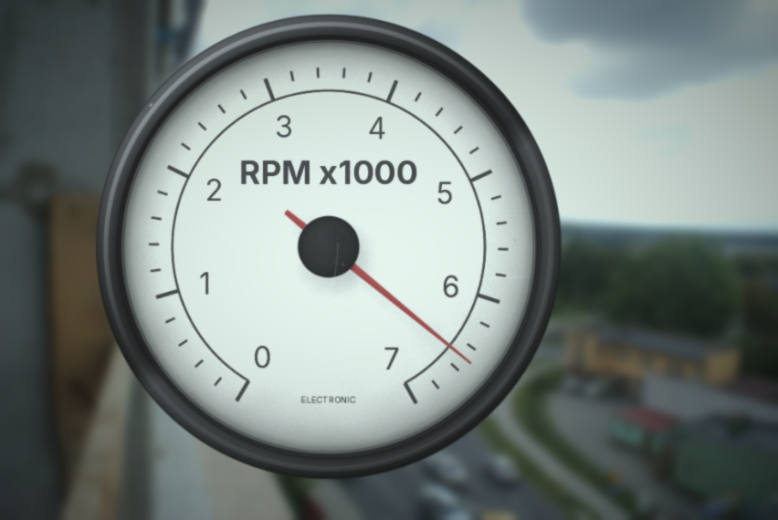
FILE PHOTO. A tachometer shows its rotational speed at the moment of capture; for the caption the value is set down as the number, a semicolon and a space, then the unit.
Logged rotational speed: 6500; rpm
